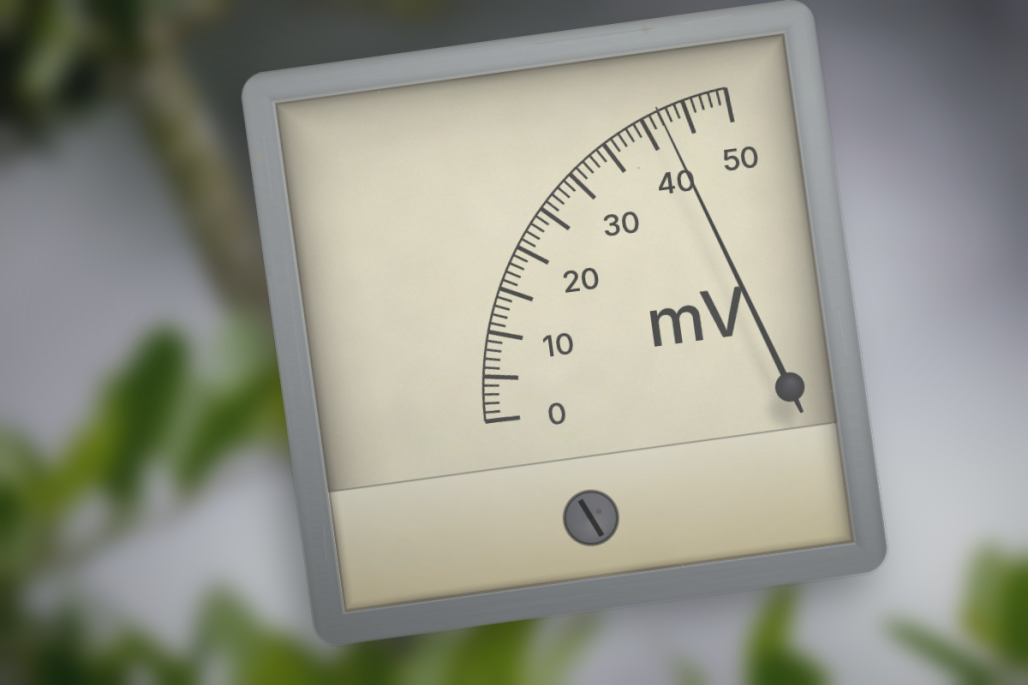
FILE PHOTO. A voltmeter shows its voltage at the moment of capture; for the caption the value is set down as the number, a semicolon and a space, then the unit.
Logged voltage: 42; mV
